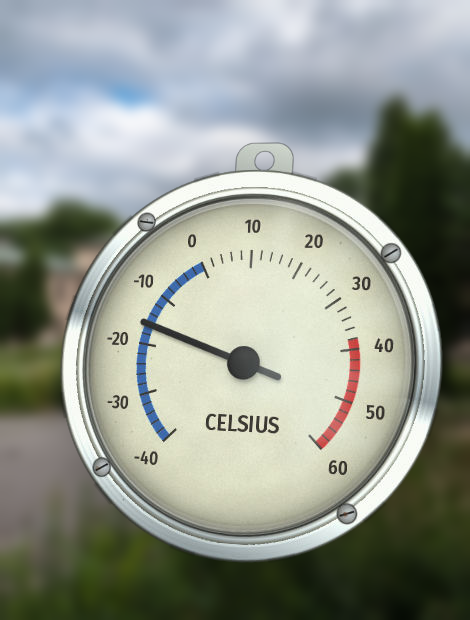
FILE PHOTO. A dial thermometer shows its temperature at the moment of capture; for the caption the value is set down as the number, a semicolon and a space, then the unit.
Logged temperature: -16; °C
